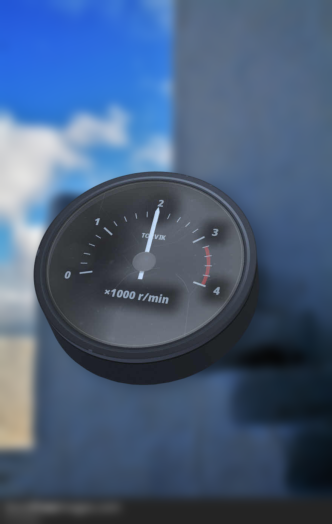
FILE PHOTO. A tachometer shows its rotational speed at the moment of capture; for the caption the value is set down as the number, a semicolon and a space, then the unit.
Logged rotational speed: 2000; rpm
